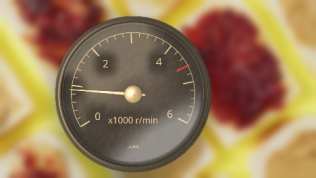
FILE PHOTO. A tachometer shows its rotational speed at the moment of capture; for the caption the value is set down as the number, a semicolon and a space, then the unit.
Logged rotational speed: 900; rpm
